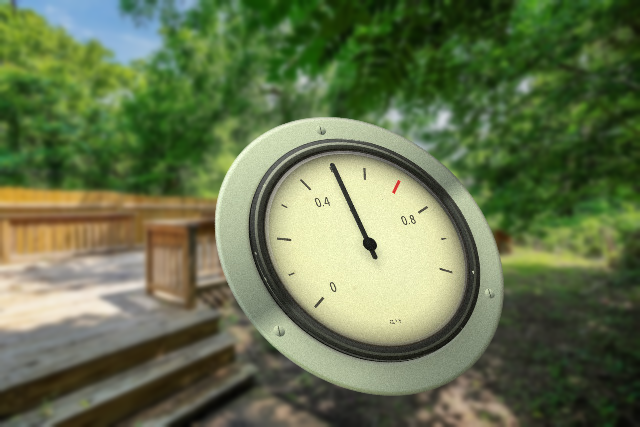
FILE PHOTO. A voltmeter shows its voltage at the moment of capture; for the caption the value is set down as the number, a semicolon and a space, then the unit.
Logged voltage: 0.5; V
